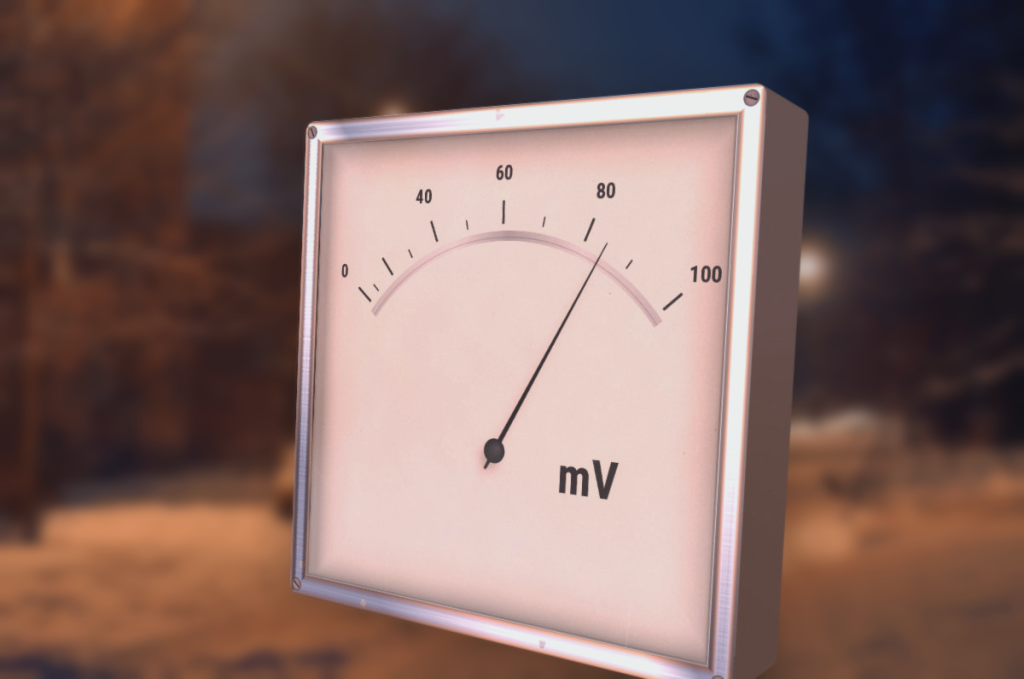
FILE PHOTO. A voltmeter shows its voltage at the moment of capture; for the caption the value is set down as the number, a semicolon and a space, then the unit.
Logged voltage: 85; mV
